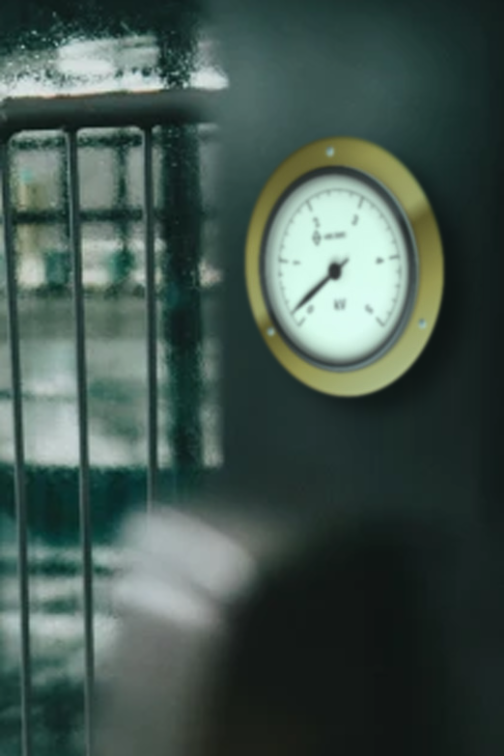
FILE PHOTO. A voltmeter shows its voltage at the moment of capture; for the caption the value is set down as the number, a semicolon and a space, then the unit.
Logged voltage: 0.2; kV
